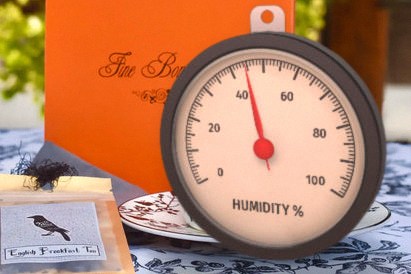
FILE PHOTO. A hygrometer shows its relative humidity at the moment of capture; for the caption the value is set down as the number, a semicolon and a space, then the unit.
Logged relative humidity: 45; %
